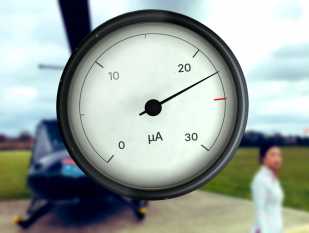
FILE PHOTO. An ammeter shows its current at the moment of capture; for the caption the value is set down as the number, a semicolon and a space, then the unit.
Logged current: 22.5; µA
